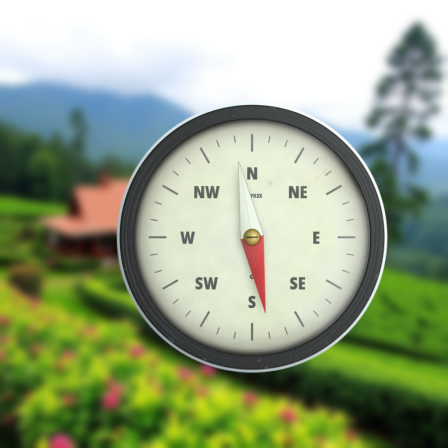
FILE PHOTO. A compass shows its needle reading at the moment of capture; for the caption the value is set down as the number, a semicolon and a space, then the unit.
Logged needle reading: 170; °
